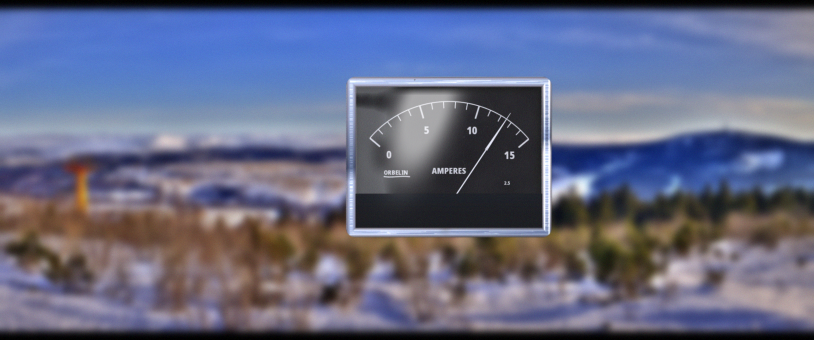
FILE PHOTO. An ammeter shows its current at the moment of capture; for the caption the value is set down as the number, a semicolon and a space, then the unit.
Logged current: 12.5; A
